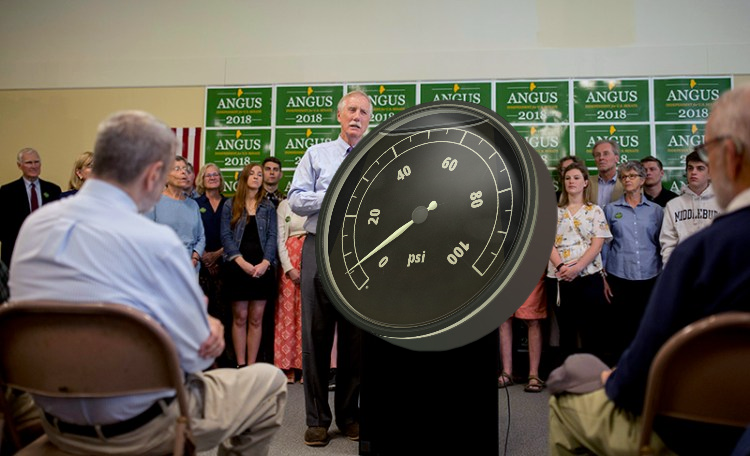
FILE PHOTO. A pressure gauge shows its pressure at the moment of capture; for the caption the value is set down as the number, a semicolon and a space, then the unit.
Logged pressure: 5; psi
